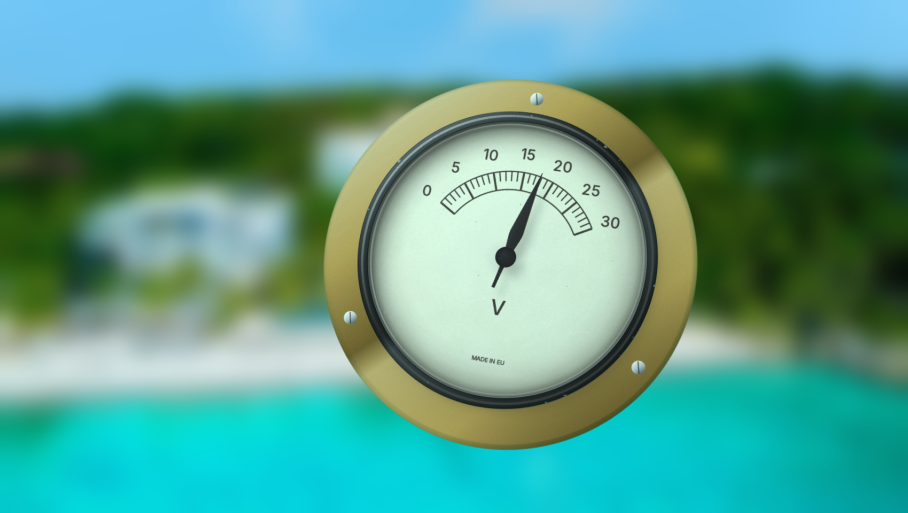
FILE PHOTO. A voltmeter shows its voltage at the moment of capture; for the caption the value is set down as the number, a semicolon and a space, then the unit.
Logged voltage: 18; V
